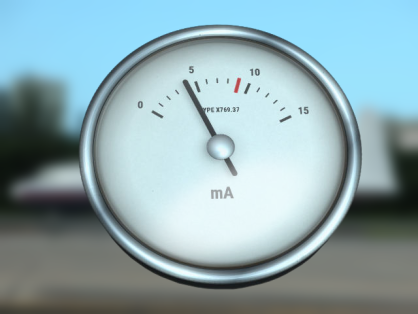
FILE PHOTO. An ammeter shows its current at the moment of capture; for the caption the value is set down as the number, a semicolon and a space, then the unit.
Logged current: 4; mA
